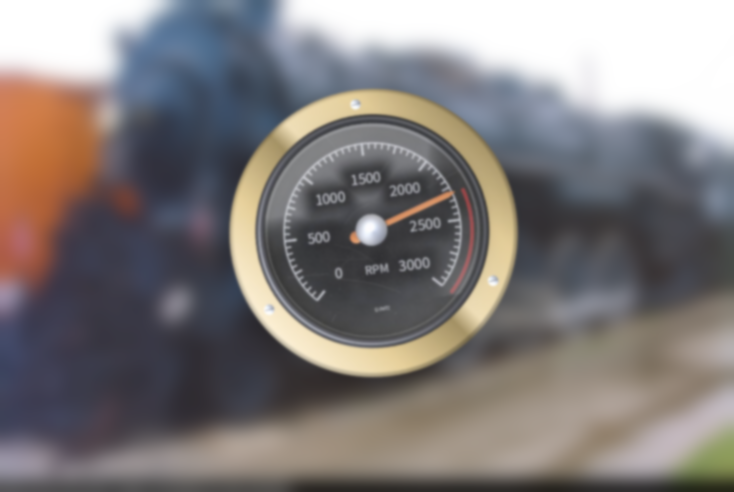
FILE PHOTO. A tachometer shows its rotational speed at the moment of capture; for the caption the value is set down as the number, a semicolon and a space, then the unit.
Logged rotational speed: 2300; rpm
